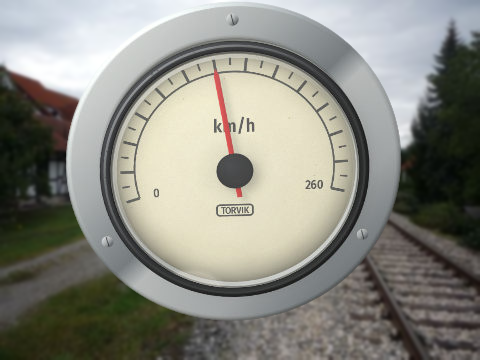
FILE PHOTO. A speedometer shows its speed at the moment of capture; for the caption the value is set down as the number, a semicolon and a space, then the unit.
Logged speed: 120; km/h
